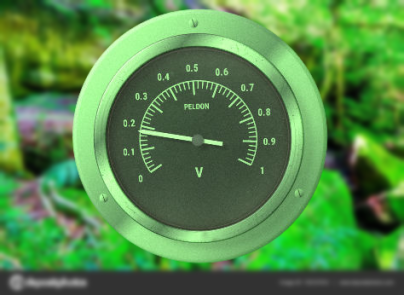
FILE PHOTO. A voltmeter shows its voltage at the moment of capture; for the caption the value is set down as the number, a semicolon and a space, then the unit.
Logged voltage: 0.18; V
